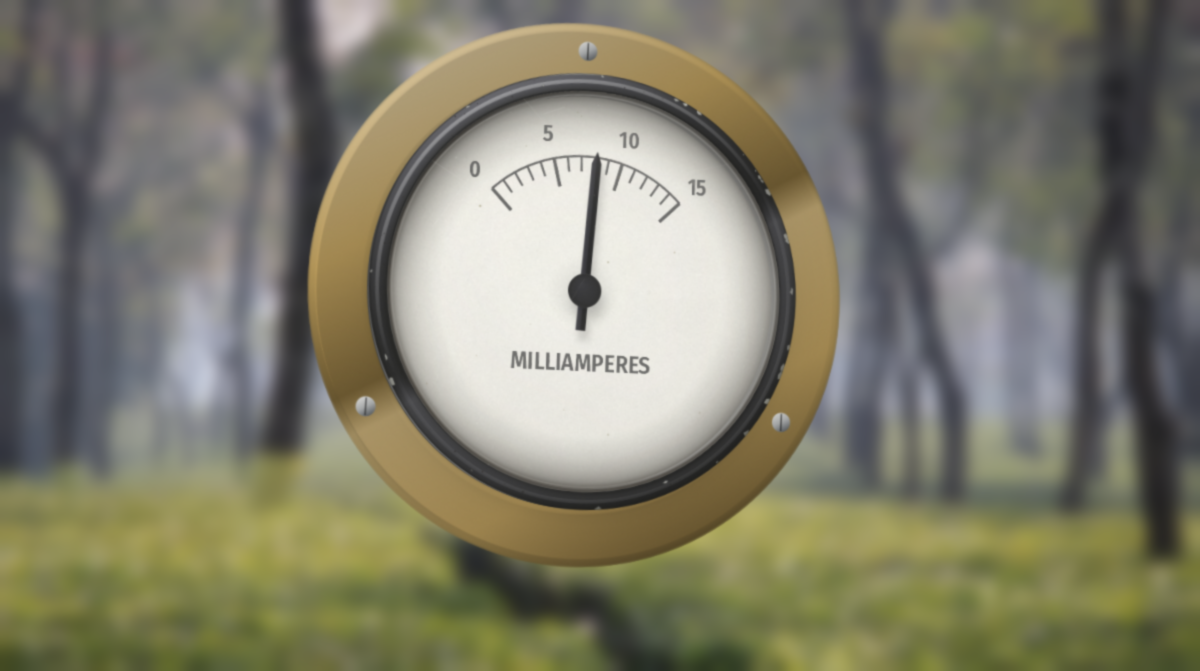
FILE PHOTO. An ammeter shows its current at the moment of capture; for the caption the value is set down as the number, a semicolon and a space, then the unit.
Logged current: 8; mA
